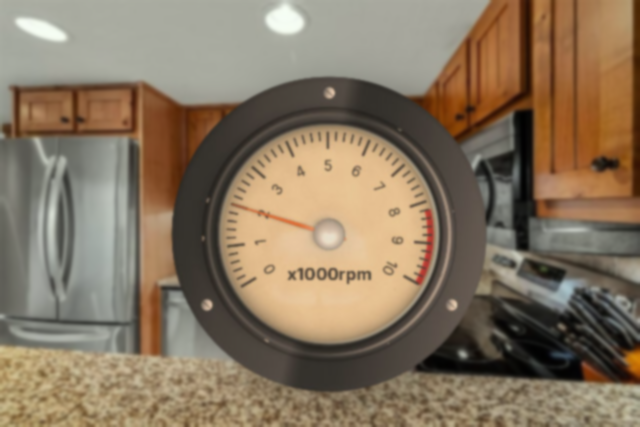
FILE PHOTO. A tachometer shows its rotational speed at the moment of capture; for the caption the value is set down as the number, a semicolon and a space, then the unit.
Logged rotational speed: 2000; rpm
